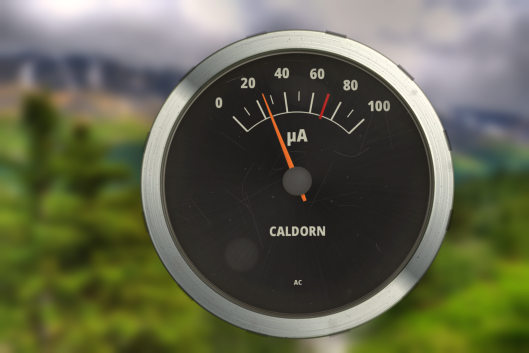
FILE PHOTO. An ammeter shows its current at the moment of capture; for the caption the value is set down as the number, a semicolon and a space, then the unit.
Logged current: 25; µA
